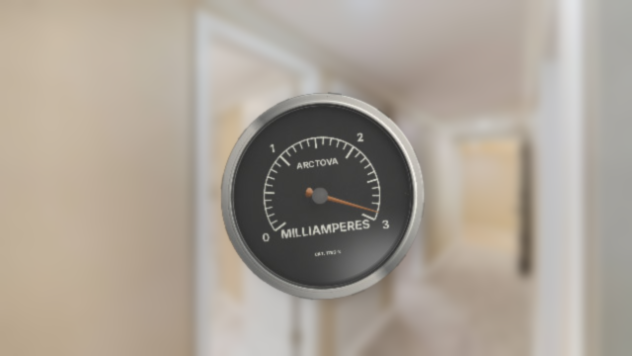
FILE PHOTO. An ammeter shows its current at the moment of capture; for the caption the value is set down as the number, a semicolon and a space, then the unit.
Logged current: 2.9; mA
